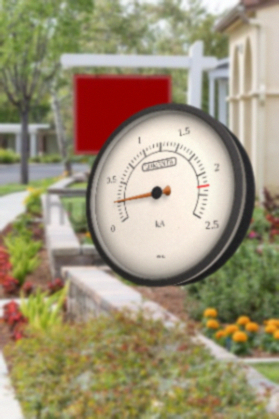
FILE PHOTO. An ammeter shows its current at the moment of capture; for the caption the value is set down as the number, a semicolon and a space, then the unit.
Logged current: 0.25; kA
